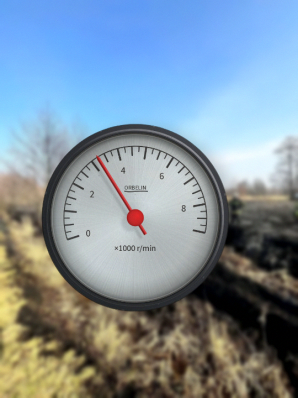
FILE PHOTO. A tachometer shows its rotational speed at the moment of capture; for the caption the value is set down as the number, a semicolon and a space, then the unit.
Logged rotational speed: 3250; rpm
